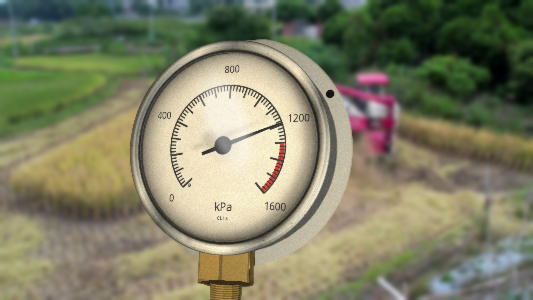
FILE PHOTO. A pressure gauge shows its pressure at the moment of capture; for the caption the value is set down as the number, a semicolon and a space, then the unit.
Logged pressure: 1200; kPa
